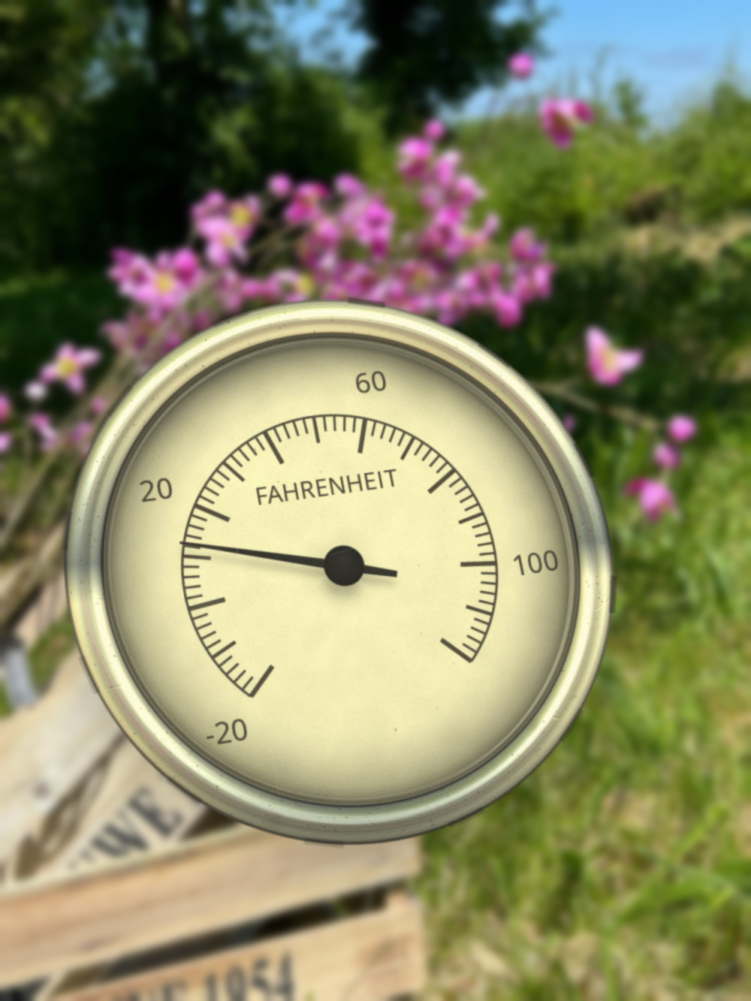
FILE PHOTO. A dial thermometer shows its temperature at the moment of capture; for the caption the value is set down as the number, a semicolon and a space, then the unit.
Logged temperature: 12; °F
